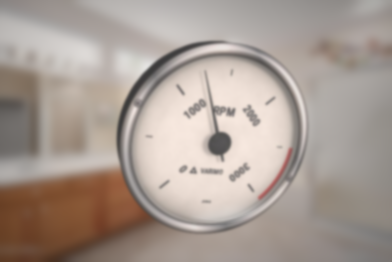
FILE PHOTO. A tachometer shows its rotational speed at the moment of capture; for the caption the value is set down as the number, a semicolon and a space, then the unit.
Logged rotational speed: 1250; rpm
